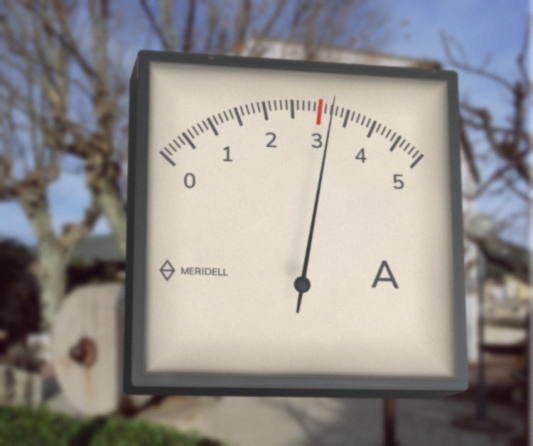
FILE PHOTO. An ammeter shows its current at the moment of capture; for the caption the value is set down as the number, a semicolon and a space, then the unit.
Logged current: 3.2; A
